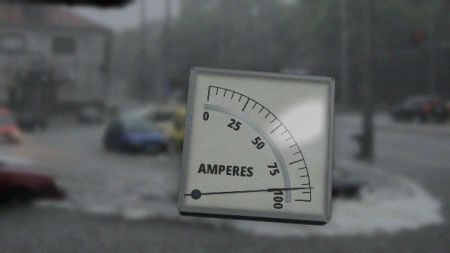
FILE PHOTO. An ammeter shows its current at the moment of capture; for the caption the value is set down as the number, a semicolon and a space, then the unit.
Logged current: 92.5; A
